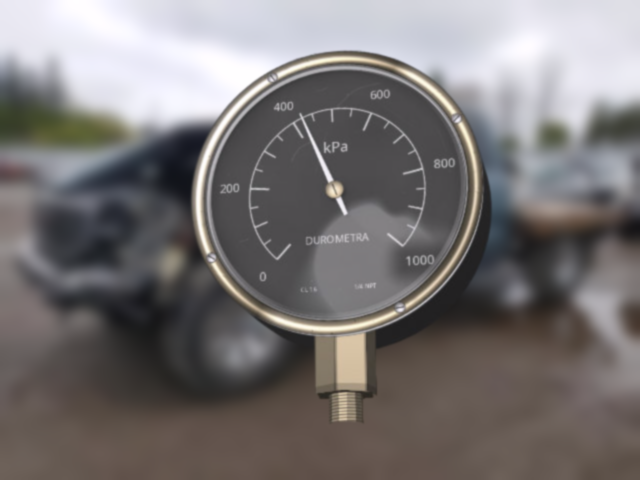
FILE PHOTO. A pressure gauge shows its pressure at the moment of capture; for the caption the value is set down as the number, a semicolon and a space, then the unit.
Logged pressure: 425; kPa
